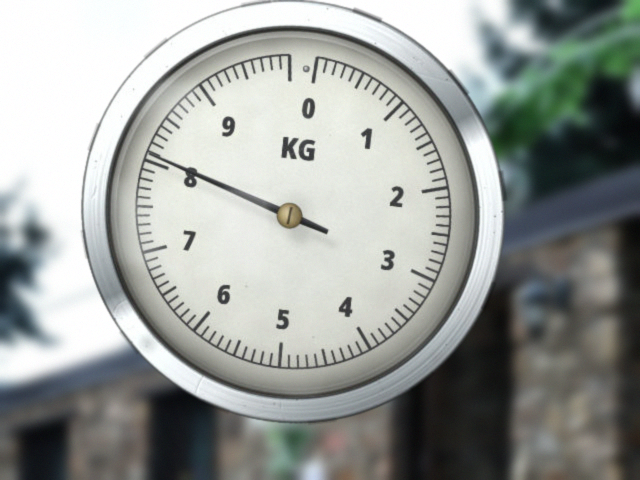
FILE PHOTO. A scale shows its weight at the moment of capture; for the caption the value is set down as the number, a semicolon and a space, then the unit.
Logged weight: 8.1; kg
